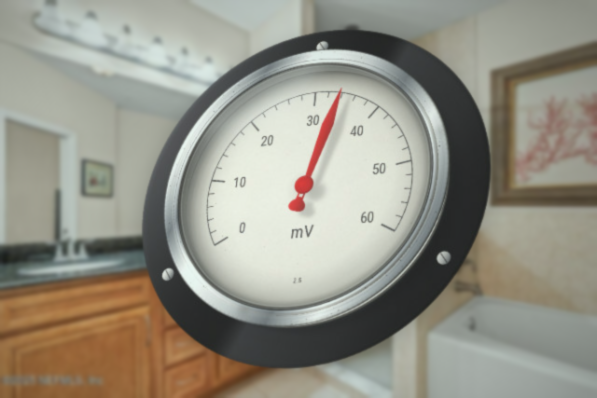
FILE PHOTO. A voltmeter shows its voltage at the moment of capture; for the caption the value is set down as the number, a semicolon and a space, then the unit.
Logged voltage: 34; mV
